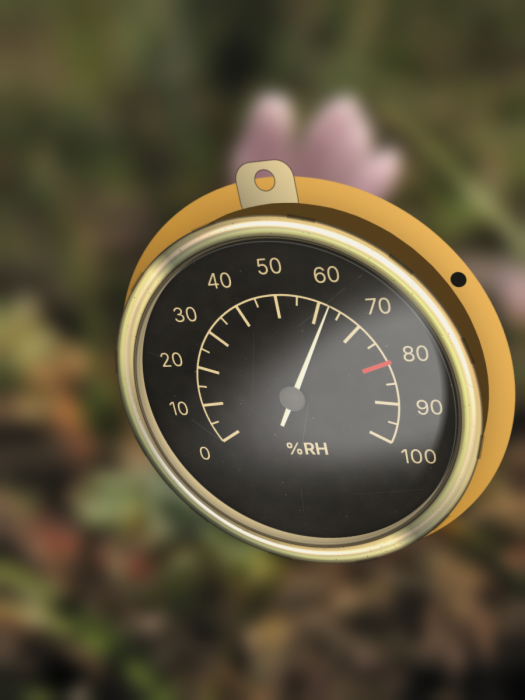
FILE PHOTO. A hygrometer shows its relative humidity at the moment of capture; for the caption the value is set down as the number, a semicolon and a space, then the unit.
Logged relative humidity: 62.5; %
